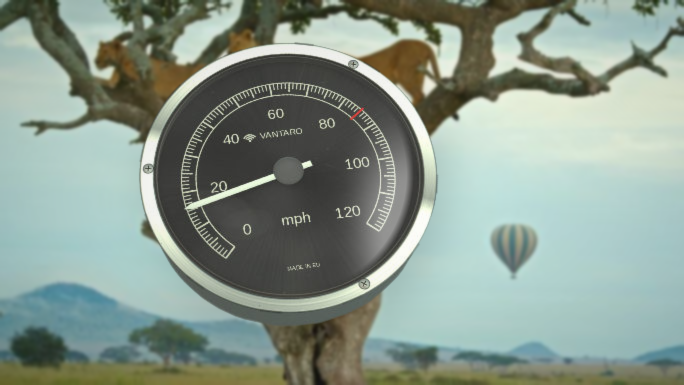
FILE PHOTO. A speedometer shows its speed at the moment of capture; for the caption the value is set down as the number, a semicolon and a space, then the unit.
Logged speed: 15; mph
